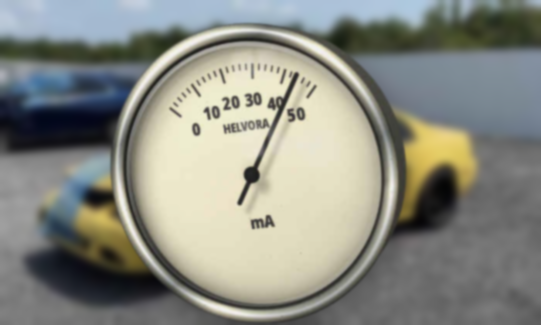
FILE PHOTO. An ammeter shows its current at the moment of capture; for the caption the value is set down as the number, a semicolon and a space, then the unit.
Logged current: 44; mA
